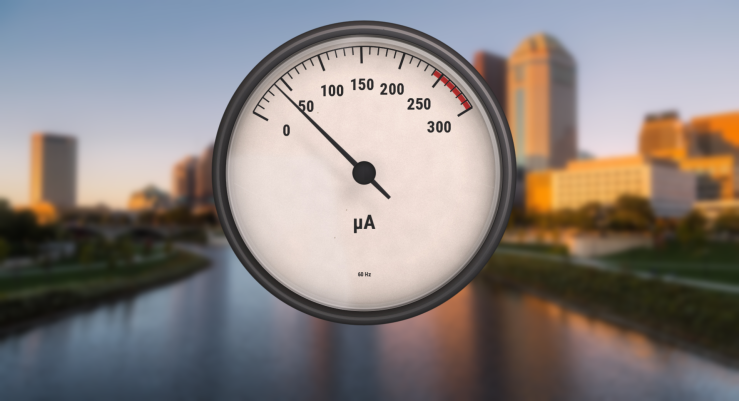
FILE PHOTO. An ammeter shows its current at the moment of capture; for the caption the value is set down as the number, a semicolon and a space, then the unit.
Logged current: 40; µA
